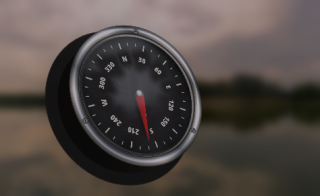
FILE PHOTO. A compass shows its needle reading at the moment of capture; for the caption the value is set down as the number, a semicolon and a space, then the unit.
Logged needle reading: 190; °
